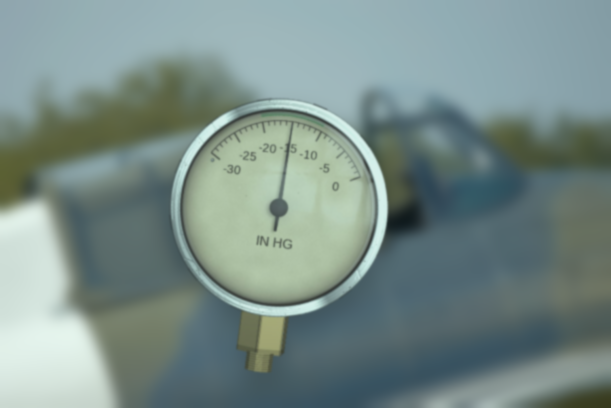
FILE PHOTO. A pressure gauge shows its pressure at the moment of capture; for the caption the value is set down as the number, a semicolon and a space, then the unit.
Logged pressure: -15; inHg
